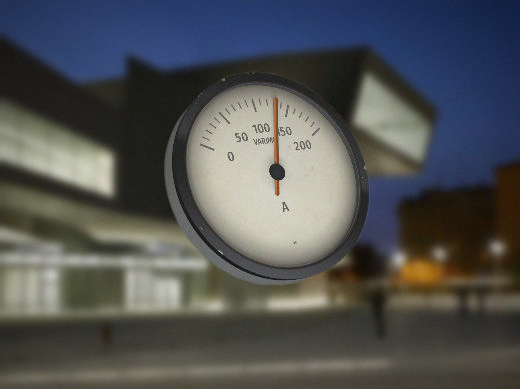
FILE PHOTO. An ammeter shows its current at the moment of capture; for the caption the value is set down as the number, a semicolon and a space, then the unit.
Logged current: 130; A
